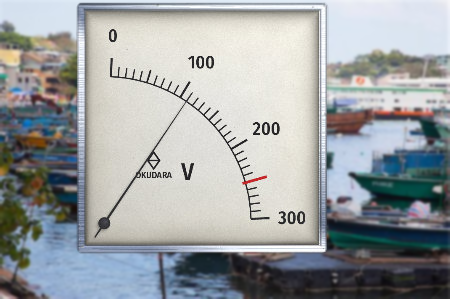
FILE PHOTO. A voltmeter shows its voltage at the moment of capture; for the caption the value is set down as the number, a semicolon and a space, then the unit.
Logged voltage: 110; V
